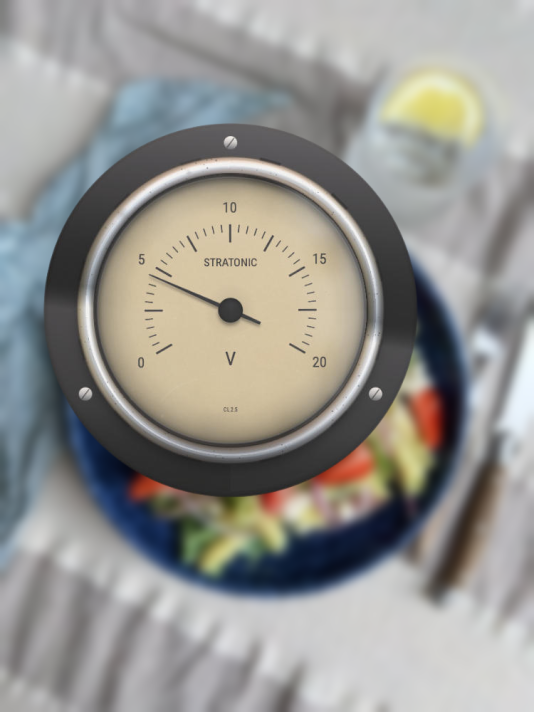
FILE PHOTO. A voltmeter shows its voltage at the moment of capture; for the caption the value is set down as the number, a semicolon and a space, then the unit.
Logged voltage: 4.5; V
